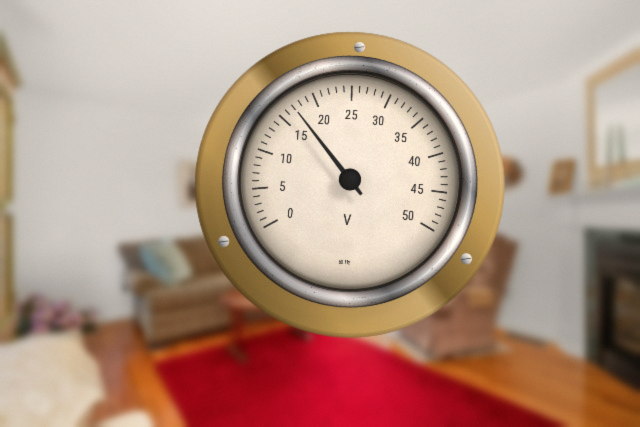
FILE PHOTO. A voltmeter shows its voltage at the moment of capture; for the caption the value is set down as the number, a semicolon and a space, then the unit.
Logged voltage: 17; V
